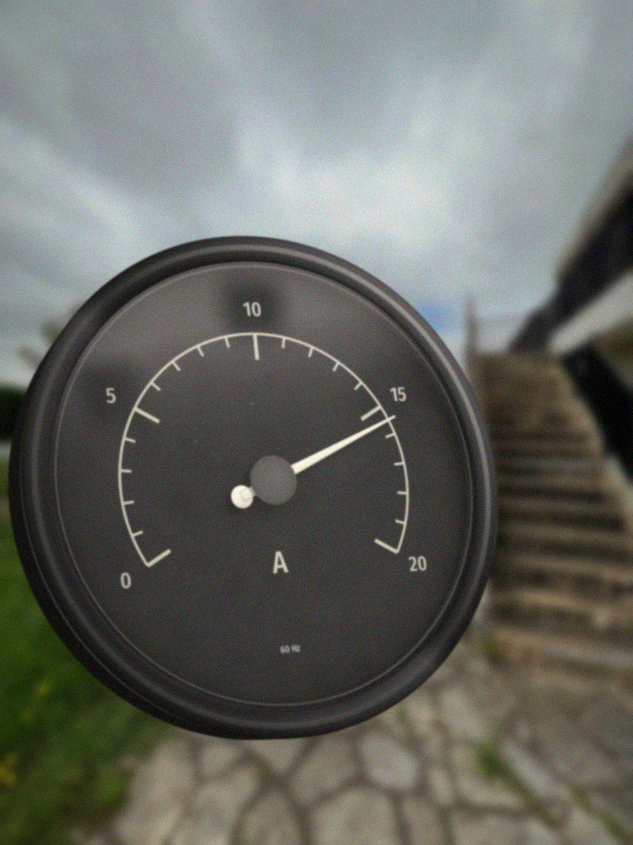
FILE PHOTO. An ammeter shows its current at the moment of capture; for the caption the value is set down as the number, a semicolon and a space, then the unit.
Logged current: 15.5; A
